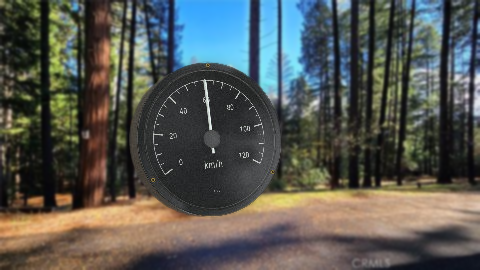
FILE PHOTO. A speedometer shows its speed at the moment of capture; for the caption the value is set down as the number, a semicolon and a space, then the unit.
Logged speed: 60; km/h
